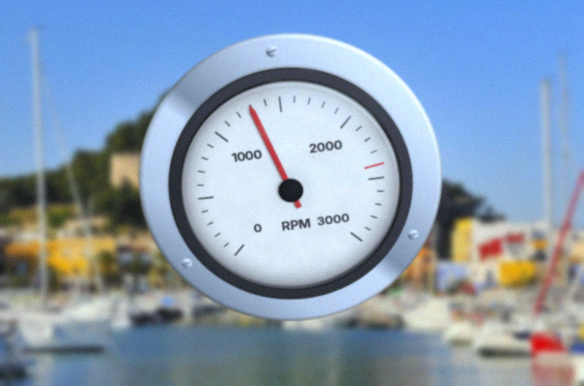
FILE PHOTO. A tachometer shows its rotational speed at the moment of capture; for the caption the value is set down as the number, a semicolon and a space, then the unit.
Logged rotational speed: 1300; rpm
